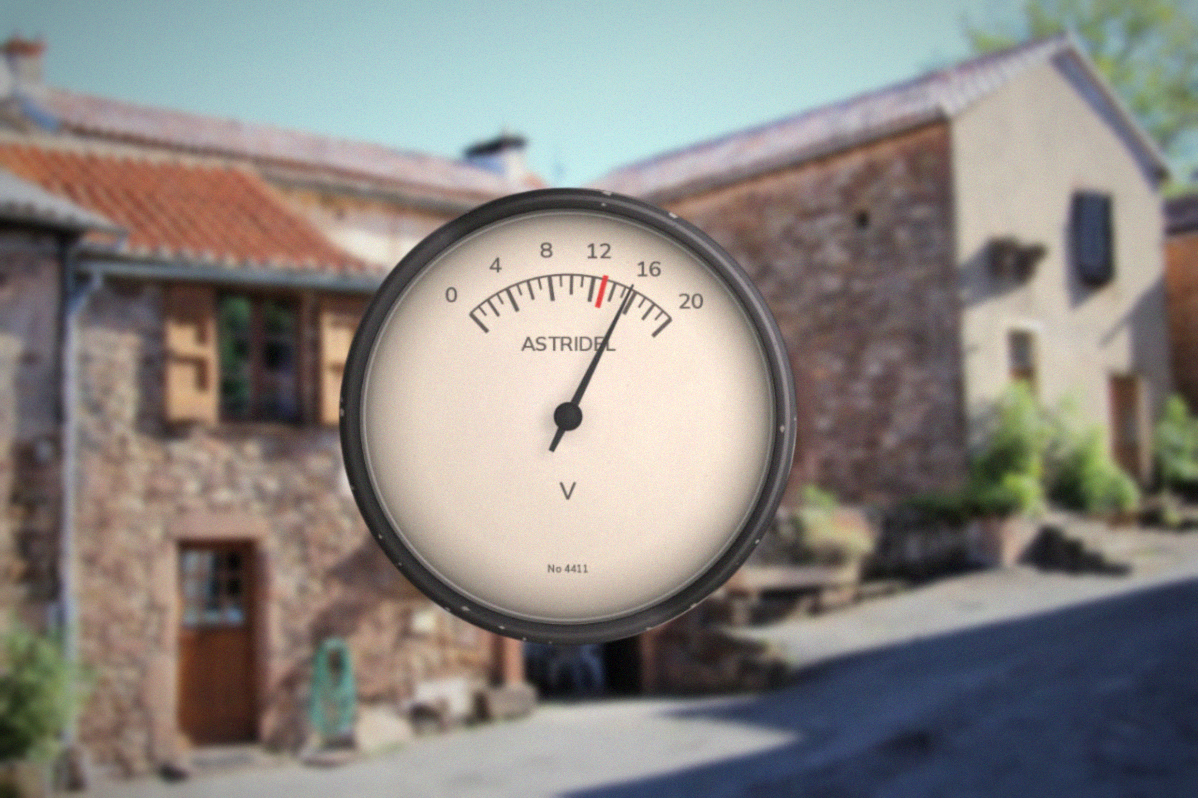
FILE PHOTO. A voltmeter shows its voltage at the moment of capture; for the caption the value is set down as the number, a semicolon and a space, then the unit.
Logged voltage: 15.5; V
